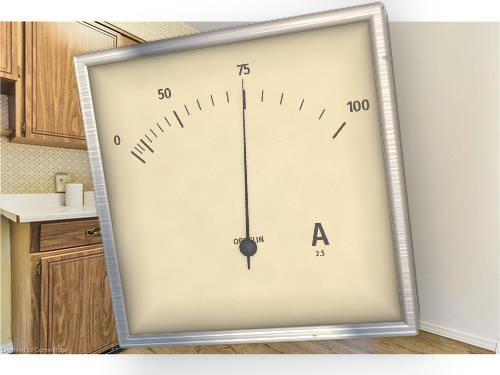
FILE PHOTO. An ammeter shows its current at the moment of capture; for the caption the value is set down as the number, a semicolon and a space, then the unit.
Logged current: 75; A
